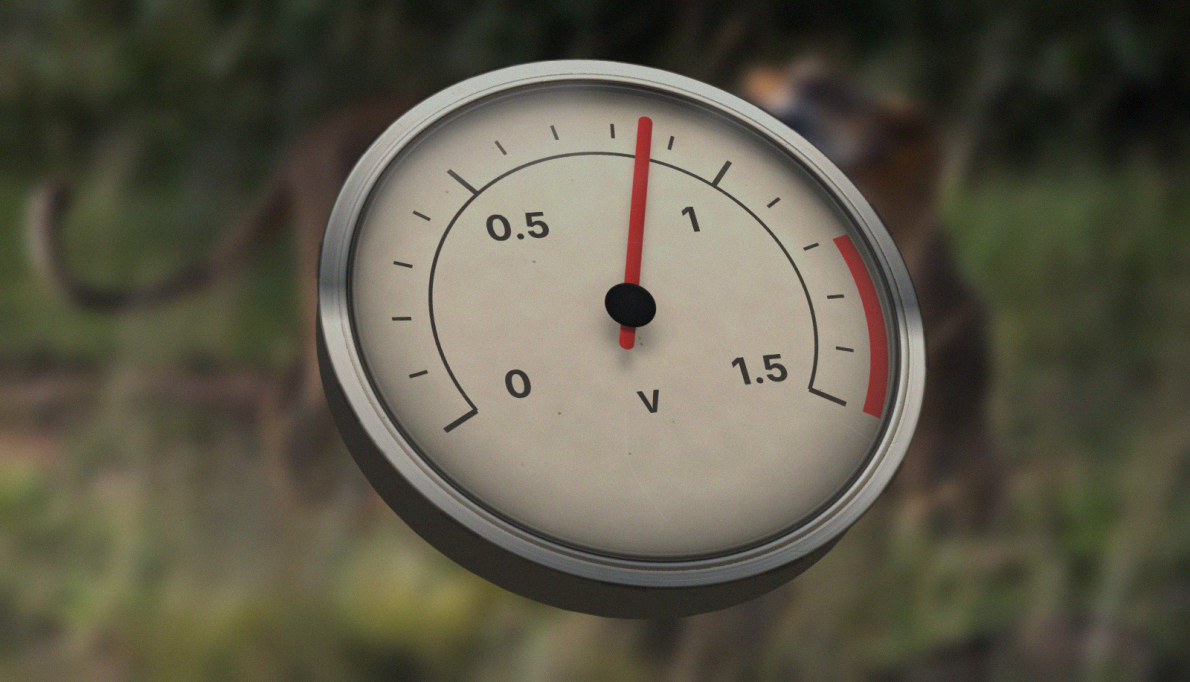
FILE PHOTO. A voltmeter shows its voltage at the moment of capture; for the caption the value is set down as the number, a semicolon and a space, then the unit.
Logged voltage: 0.85; V
